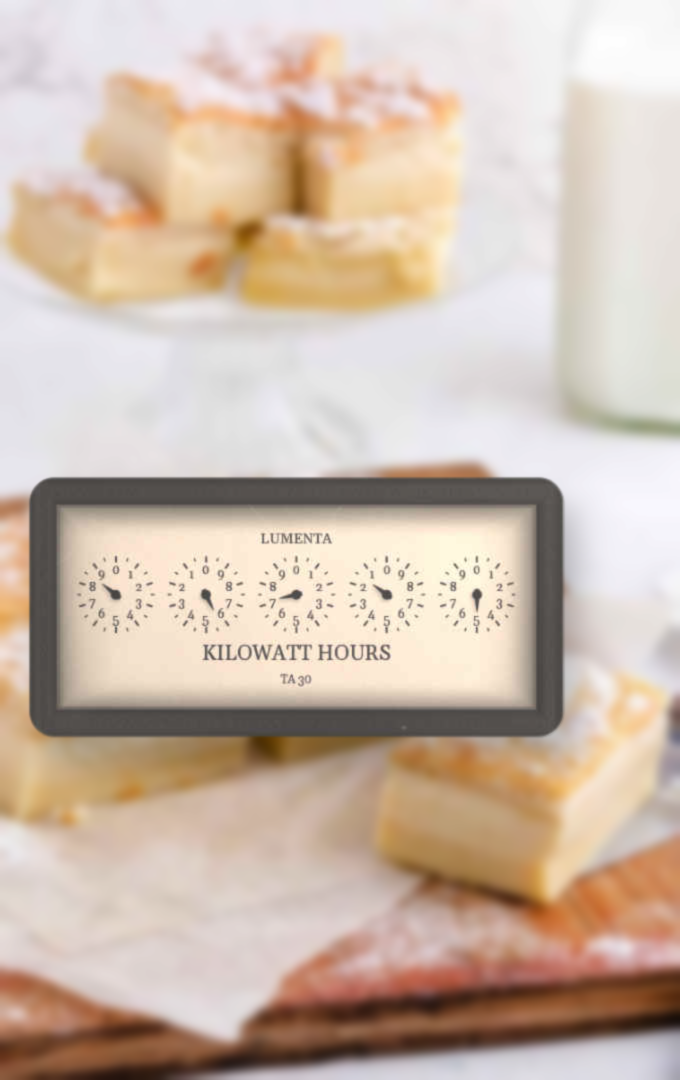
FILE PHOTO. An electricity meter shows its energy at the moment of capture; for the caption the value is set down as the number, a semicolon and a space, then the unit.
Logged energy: 85715; kWh
